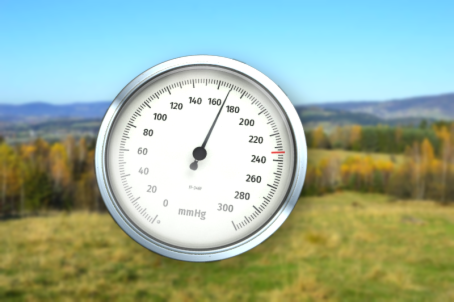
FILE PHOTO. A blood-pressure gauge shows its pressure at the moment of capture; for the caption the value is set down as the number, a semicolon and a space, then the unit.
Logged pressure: 170; mmHg
